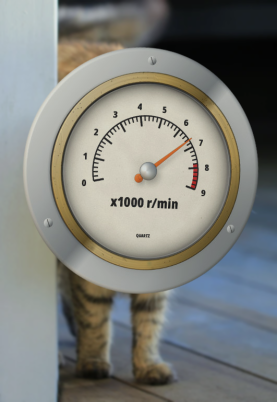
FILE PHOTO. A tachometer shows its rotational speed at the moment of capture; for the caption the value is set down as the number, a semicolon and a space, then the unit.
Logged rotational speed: 6600; rpm
